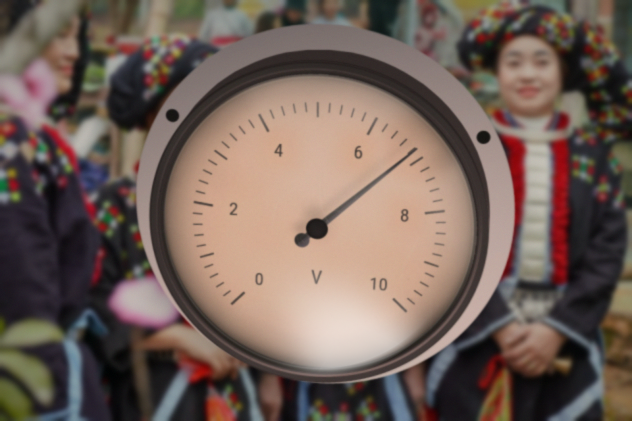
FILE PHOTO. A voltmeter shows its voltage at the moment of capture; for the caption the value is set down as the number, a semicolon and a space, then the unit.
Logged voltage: 6.8; V
